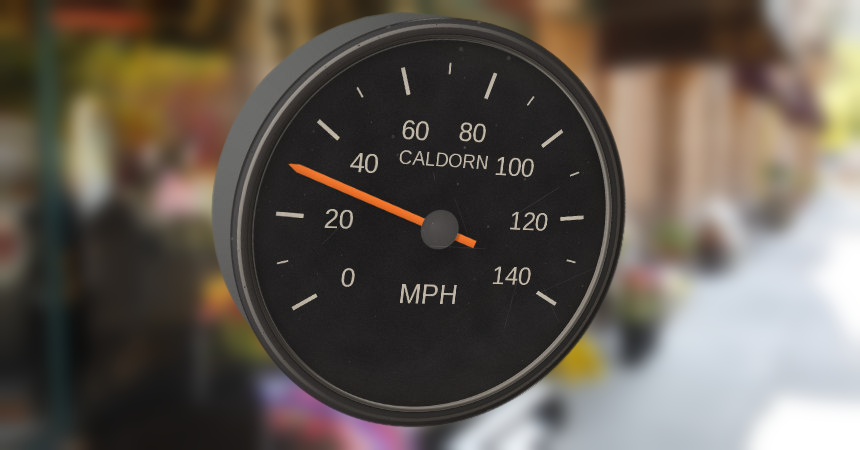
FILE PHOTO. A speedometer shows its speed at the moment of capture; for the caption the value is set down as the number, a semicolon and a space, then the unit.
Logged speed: 30; mph
